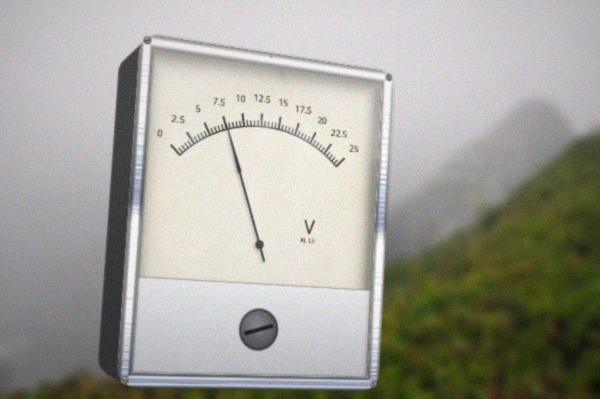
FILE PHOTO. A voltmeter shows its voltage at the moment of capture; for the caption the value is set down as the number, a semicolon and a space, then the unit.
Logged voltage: 7.5; V
